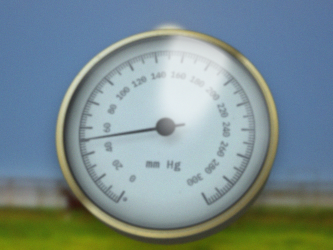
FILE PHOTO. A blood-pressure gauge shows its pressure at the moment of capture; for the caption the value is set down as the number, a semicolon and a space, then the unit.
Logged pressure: 50; mmHg
